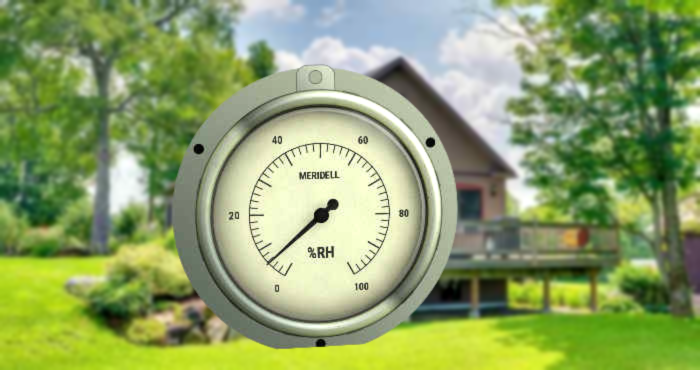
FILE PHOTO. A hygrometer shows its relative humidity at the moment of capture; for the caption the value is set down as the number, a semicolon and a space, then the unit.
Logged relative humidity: 6; %
